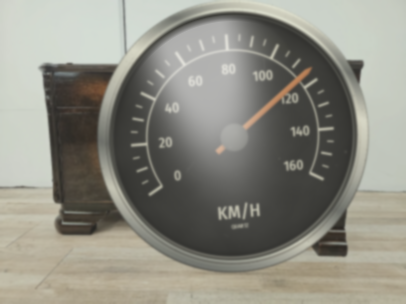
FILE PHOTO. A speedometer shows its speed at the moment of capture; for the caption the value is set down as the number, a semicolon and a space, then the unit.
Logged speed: 115; km/h
